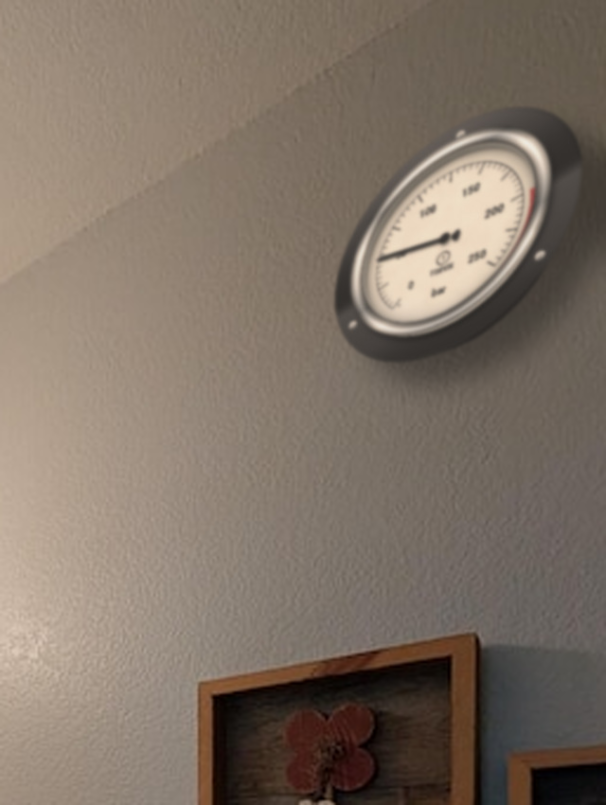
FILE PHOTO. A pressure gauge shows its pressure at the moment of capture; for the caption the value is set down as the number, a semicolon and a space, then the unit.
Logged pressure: 50; bar
